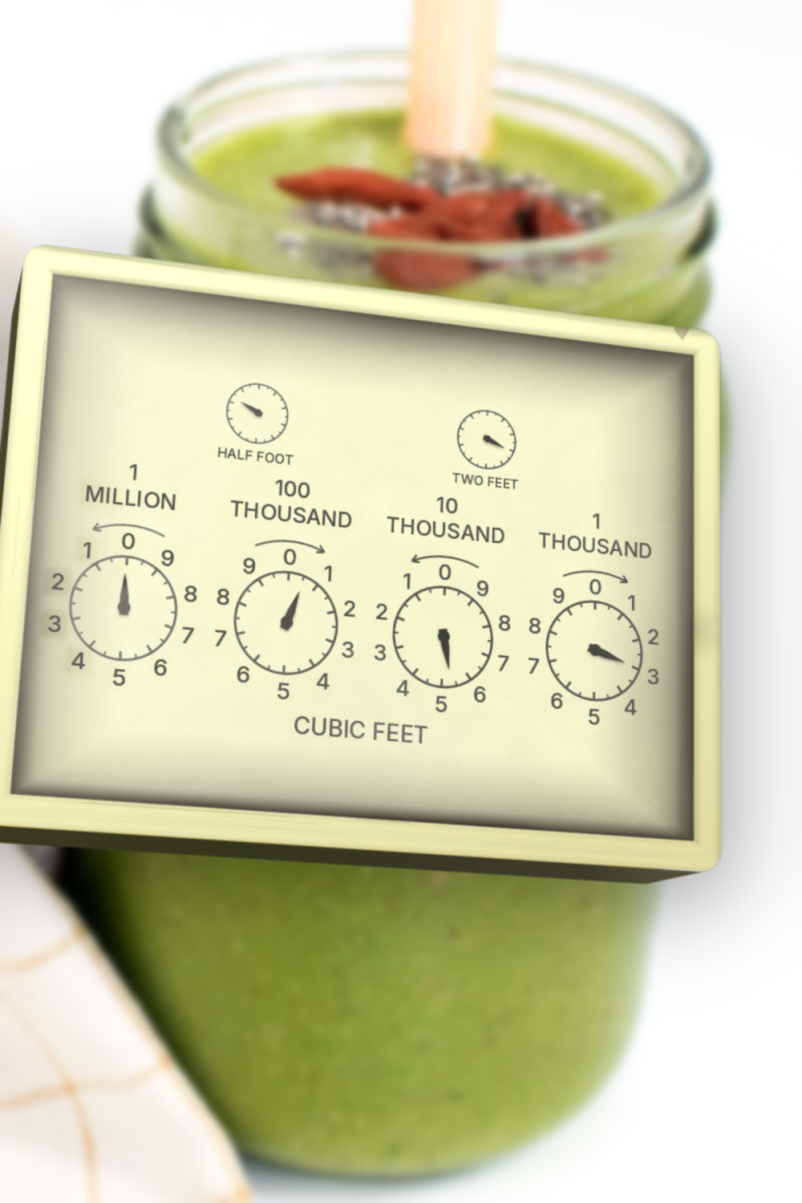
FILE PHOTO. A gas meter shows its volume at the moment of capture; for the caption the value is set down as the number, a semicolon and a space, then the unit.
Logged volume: 5300; ft³
